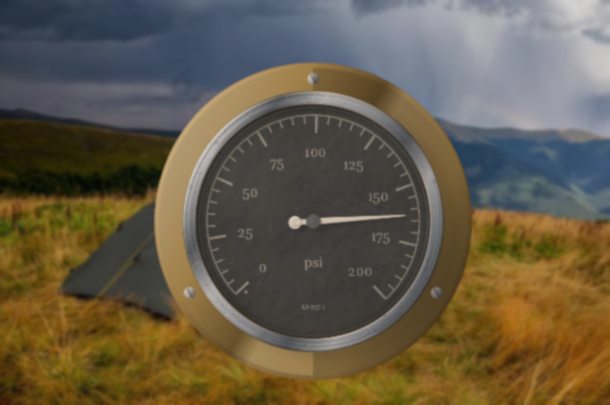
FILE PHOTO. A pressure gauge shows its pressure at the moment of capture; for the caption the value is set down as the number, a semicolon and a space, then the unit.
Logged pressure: 162.5; psi
